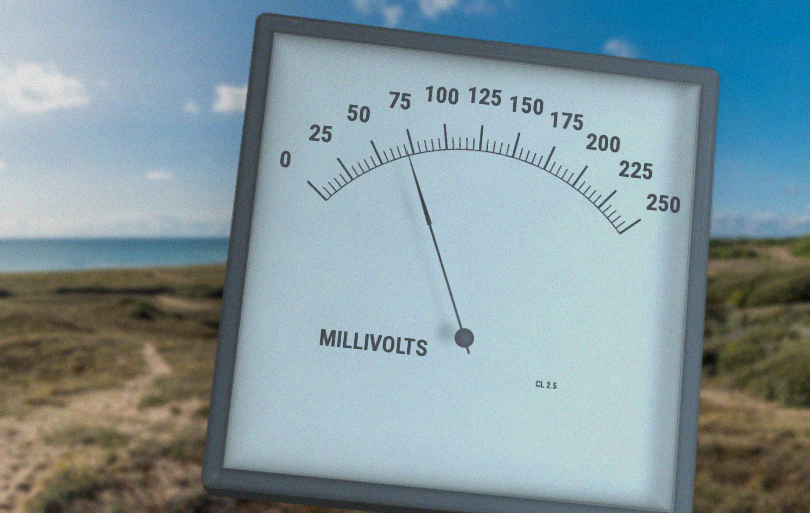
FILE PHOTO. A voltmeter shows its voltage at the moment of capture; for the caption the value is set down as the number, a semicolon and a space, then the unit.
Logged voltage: 70; mV
